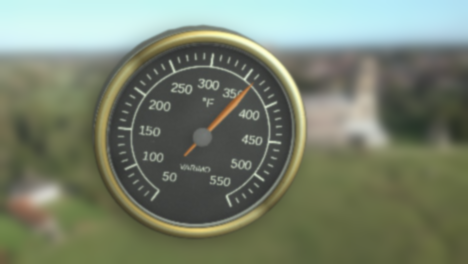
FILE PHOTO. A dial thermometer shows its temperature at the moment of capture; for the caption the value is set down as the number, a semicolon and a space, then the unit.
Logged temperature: 360; °F
